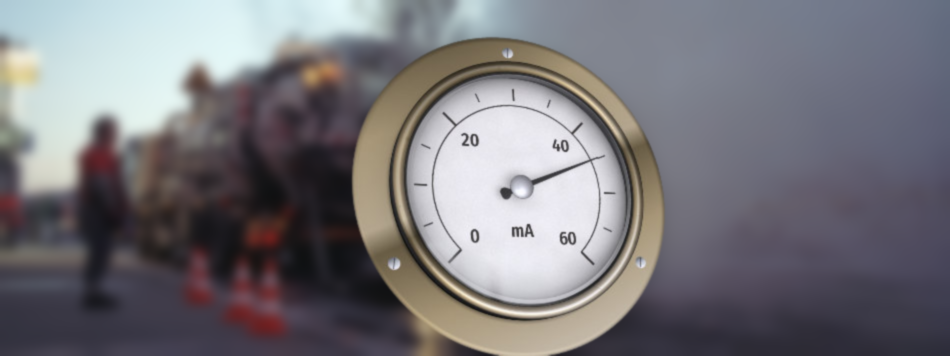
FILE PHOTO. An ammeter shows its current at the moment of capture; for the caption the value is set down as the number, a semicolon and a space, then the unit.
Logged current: 45; mA
